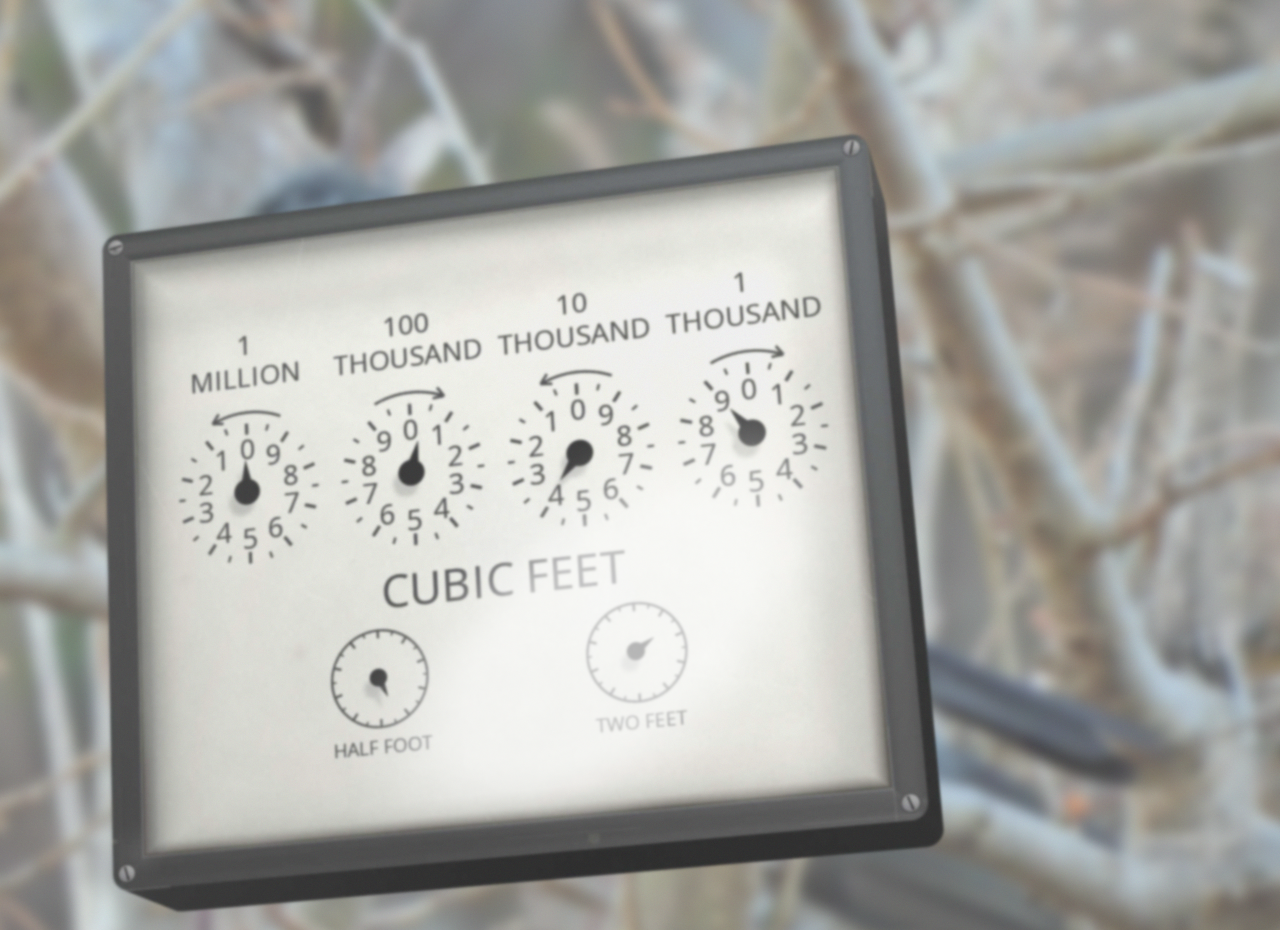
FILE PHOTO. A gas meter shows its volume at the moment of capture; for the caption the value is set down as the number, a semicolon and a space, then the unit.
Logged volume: 3900; ft³
